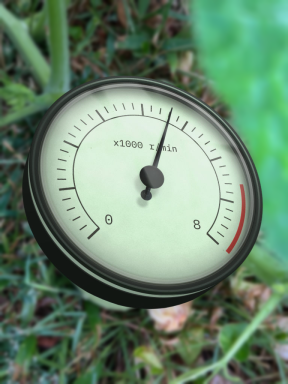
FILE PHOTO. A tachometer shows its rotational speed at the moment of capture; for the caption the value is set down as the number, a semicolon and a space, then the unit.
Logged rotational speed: 4600; rpm
